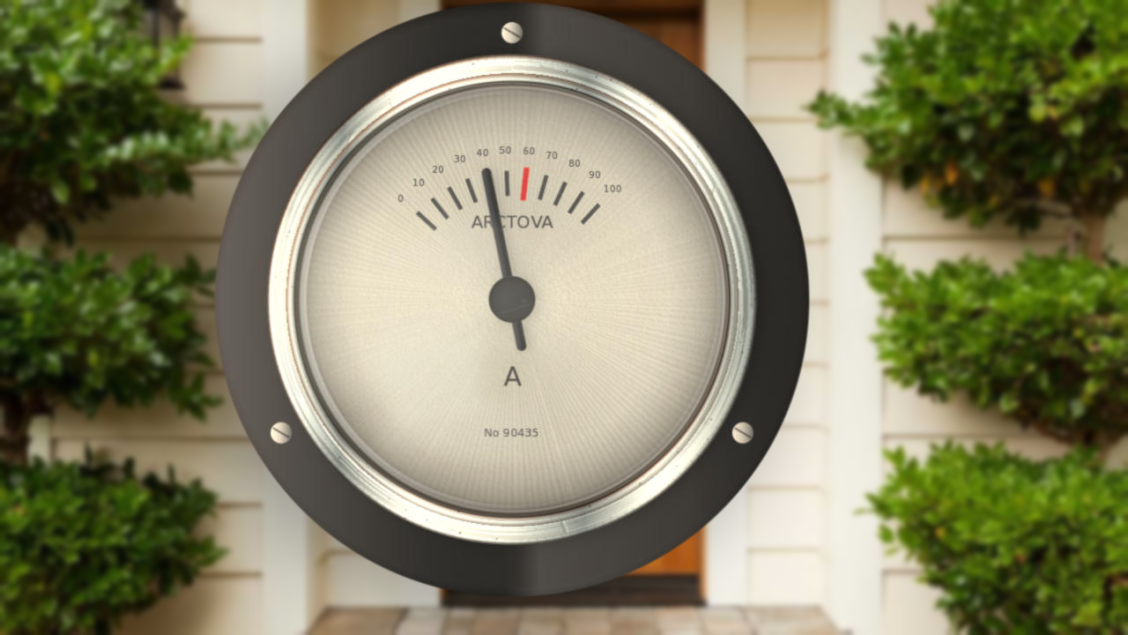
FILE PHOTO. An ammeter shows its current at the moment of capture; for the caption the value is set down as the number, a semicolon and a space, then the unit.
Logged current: 40; A
